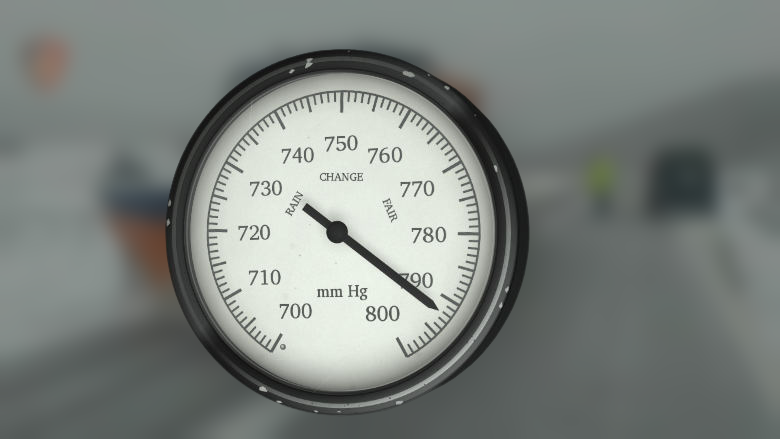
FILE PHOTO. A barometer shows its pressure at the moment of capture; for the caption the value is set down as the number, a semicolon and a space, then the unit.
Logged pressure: 792; mmHg
